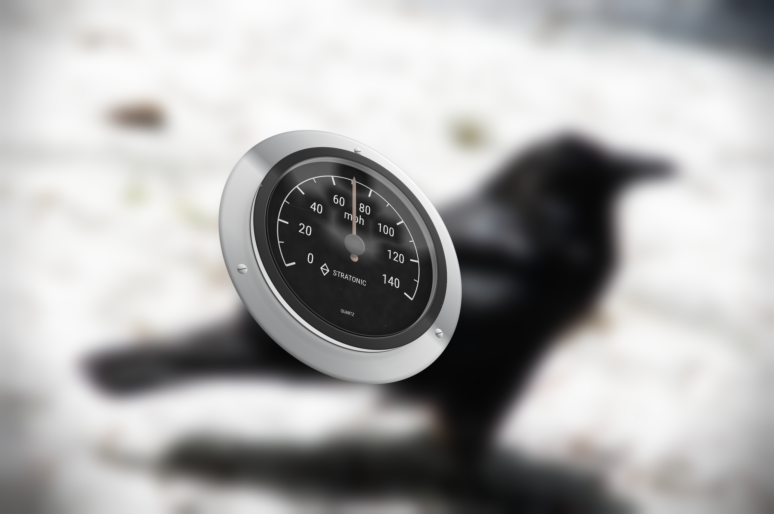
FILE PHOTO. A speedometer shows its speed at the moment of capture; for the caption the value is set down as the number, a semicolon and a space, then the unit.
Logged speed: 70; mph
